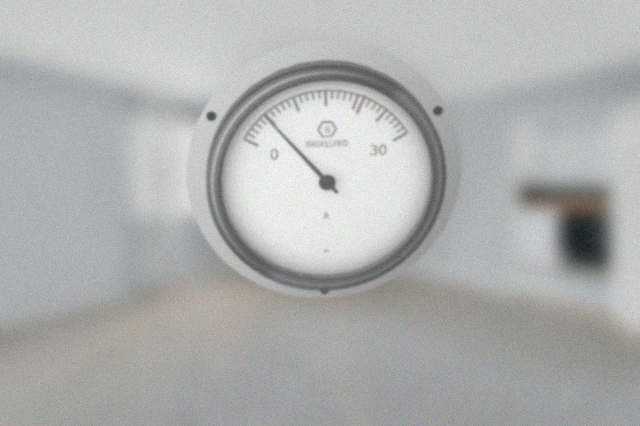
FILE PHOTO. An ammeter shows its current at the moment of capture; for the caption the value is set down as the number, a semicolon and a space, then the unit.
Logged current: 5; A
